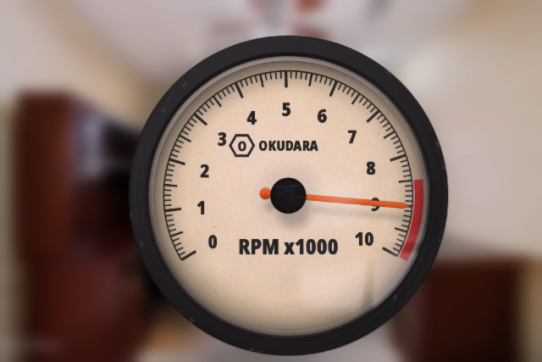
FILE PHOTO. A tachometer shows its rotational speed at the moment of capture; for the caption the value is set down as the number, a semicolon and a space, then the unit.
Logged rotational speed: 9000; rpm
